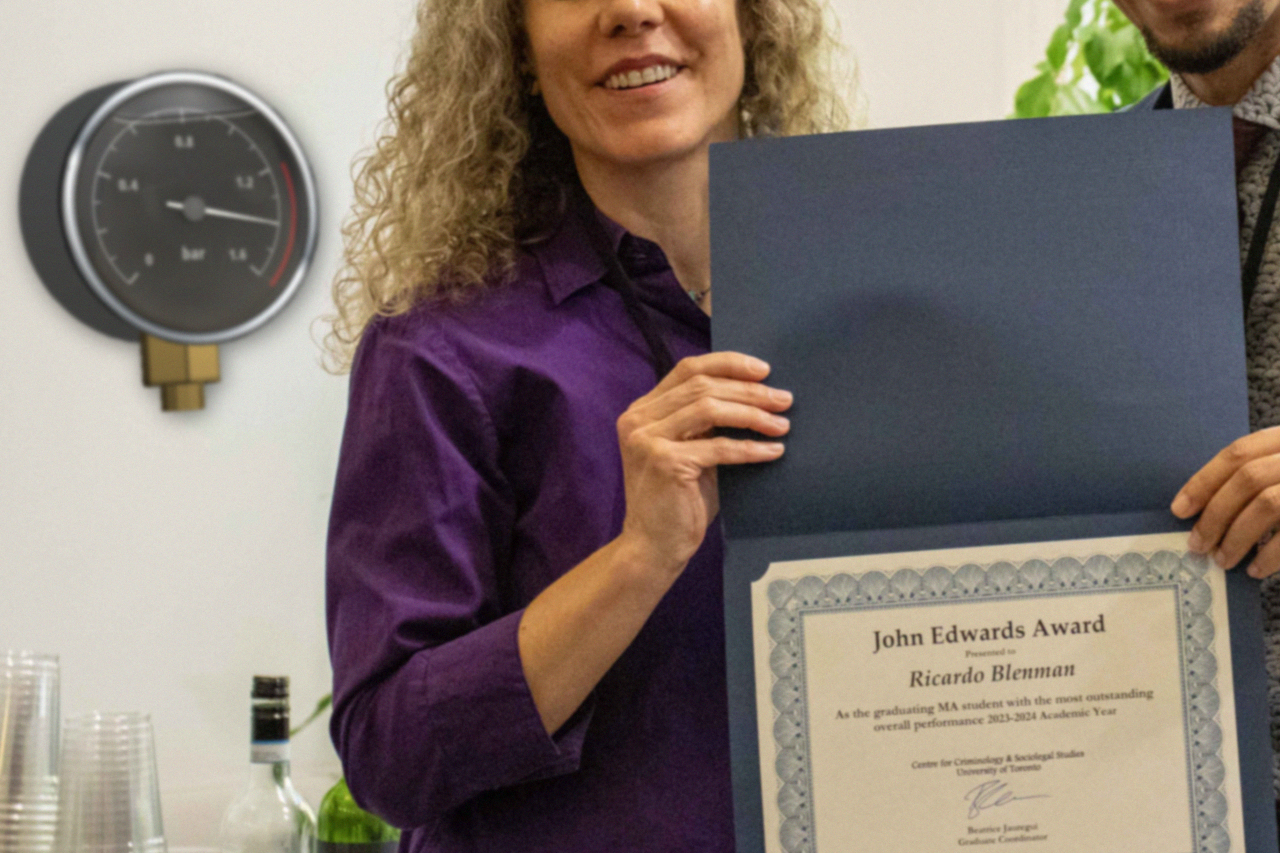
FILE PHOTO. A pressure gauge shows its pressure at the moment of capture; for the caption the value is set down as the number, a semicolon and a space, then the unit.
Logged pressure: 1.4; bar
